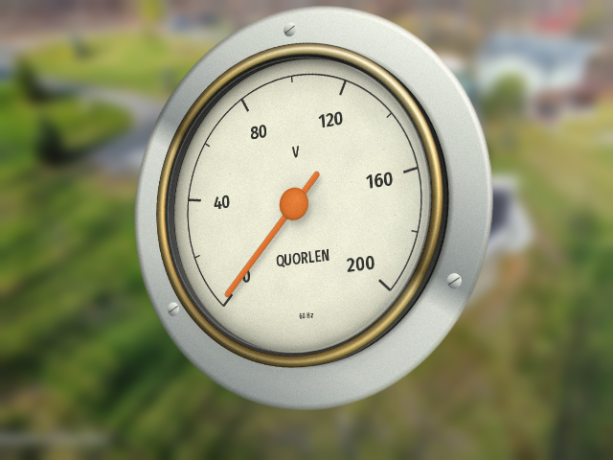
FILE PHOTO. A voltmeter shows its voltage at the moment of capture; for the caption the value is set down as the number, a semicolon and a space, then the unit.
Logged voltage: 0; V
